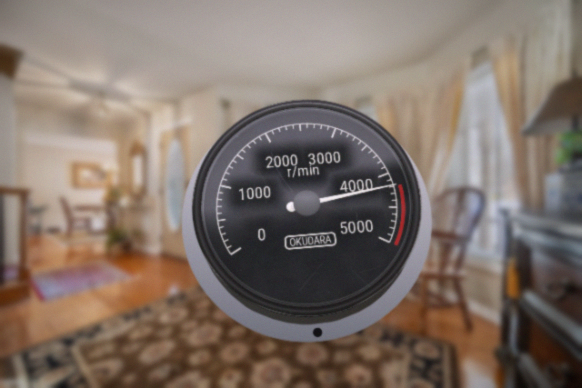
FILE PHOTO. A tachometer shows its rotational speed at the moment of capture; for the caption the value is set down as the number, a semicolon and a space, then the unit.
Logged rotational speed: 4200; rpm
